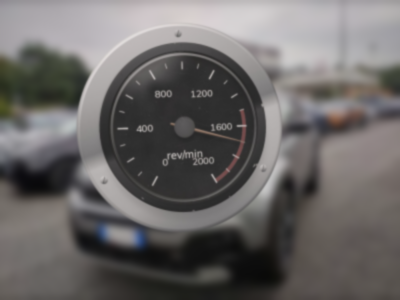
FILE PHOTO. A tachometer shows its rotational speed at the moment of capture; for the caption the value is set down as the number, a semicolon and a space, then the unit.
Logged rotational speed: 1700; rpm
